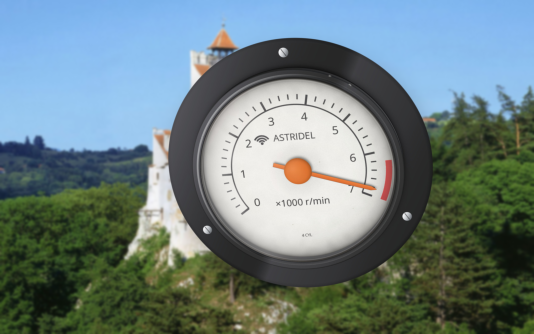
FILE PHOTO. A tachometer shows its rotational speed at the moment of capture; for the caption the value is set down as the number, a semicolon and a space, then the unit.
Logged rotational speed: 6800; rpm
